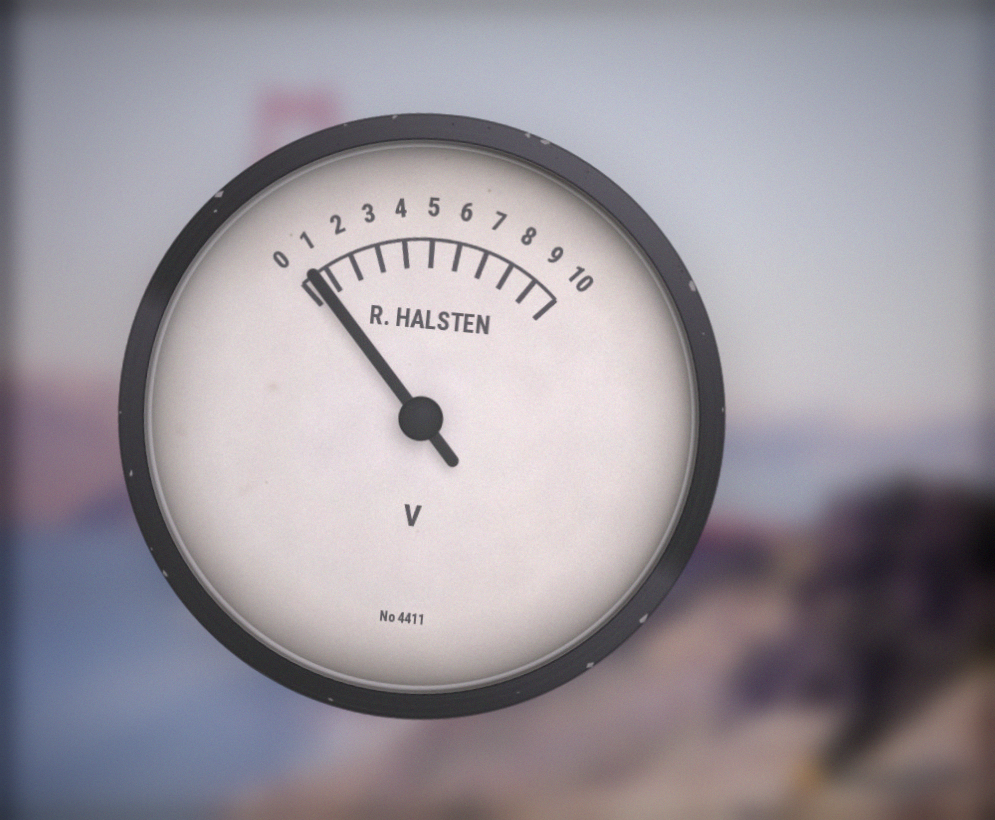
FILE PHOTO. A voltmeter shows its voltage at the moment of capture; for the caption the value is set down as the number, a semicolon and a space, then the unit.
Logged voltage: 0.5; V
